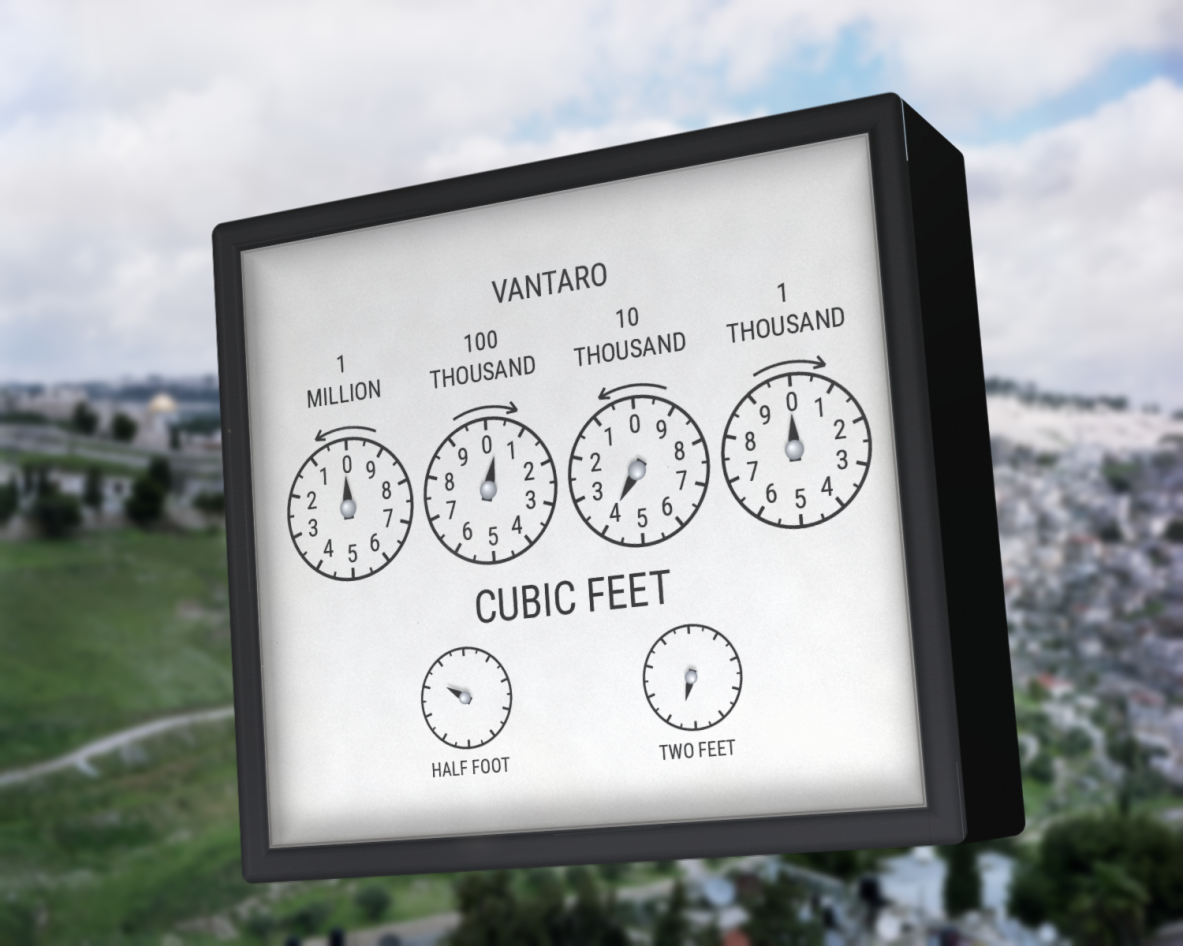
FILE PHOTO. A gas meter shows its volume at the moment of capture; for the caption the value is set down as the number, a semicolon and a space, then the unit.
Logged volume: 4000; ft³
